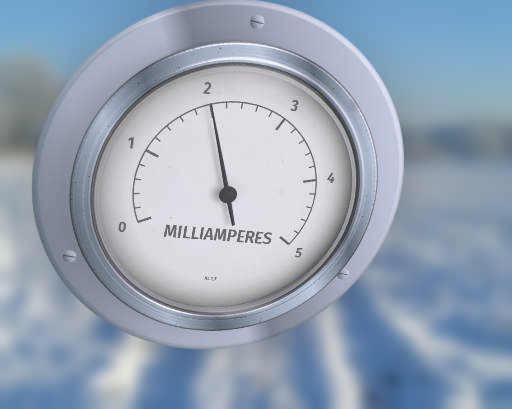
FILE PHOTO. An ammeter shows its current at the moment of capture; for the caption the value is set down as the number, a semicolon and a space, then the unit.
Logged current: 2; mA
